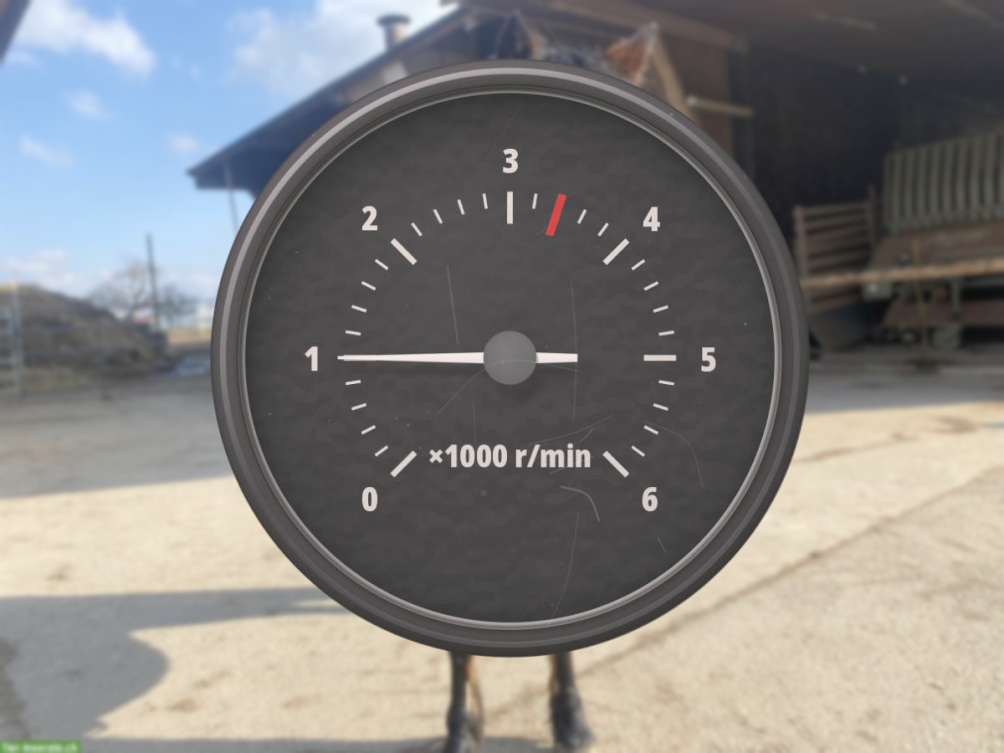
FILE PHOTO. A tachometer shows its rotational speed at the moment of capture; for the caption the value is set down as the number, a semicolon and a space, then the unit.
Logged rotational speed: 1000; rpm
